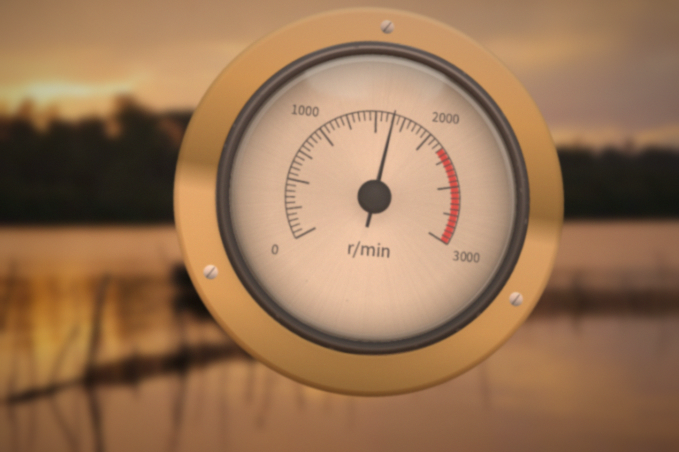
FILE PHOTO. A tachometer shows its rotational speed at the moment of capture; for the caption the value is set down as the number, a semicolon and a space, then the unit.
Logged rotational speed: 1650; rpm
